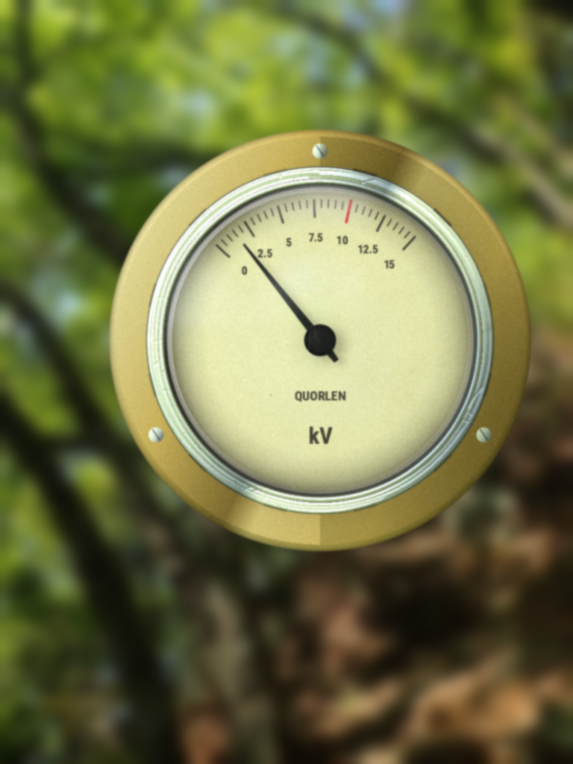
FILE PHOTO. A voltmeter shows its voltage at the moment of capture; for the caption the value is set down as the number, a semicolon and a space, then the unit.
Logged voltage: 1.5; kV
